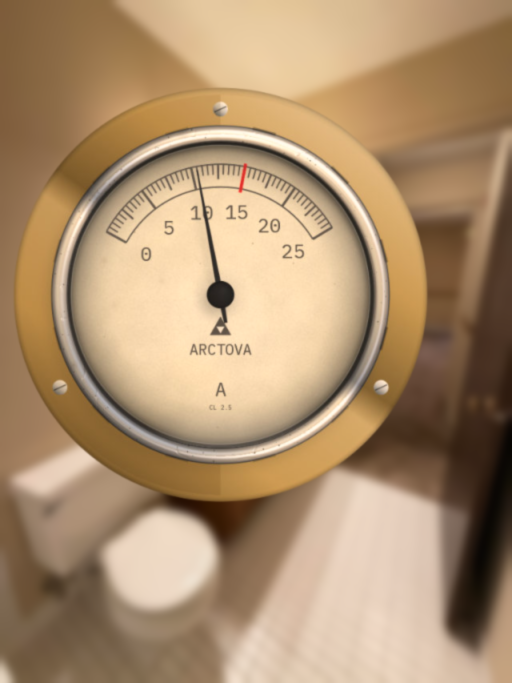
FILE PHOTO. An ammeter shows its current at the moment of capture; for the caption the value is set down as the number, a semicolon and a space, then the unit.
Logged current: 10.5; A
